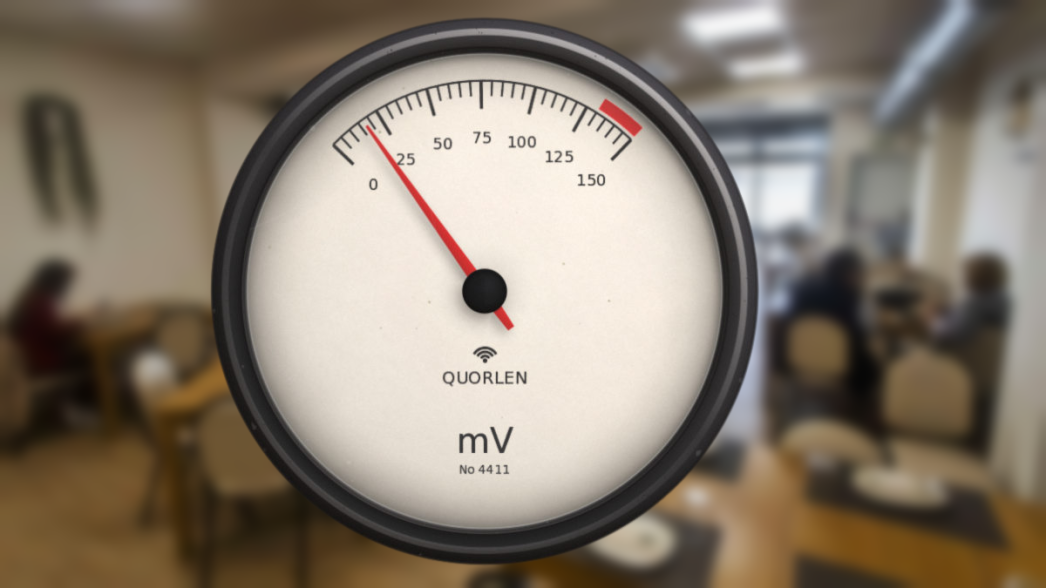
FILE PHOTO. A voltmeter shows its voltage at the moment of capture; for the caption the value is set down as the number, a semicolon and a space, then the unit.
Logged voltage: 17.5; mV
